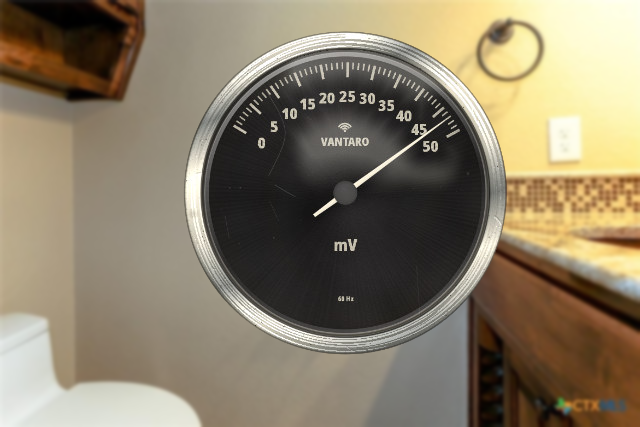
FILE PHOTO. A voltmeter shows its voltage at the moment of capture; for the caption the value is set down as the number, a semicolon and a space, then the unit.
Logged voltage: 47; mV
